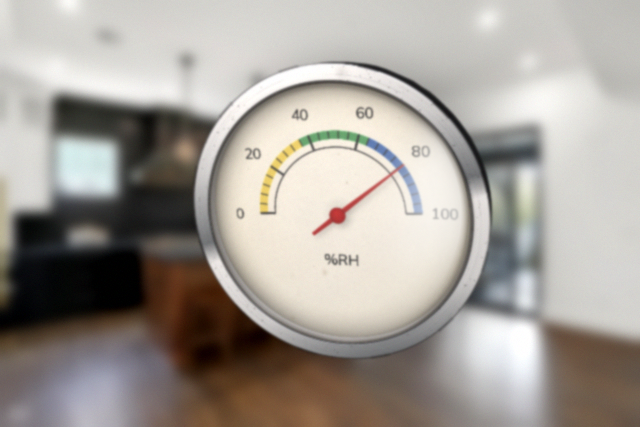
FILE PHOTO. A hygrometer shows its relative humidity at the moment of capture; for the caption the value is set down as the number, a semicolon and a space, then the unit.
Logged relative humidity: 80; %
